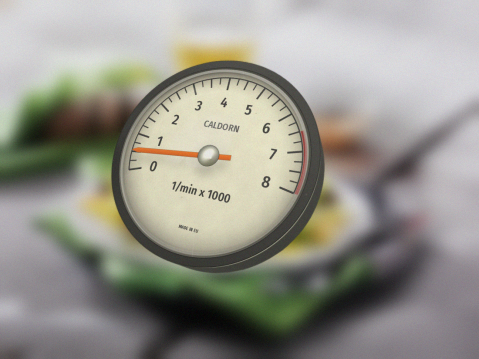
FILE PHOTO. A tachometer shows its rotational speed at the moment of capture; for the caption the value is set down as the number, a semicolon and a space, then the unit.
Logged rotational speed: 500; rpm
